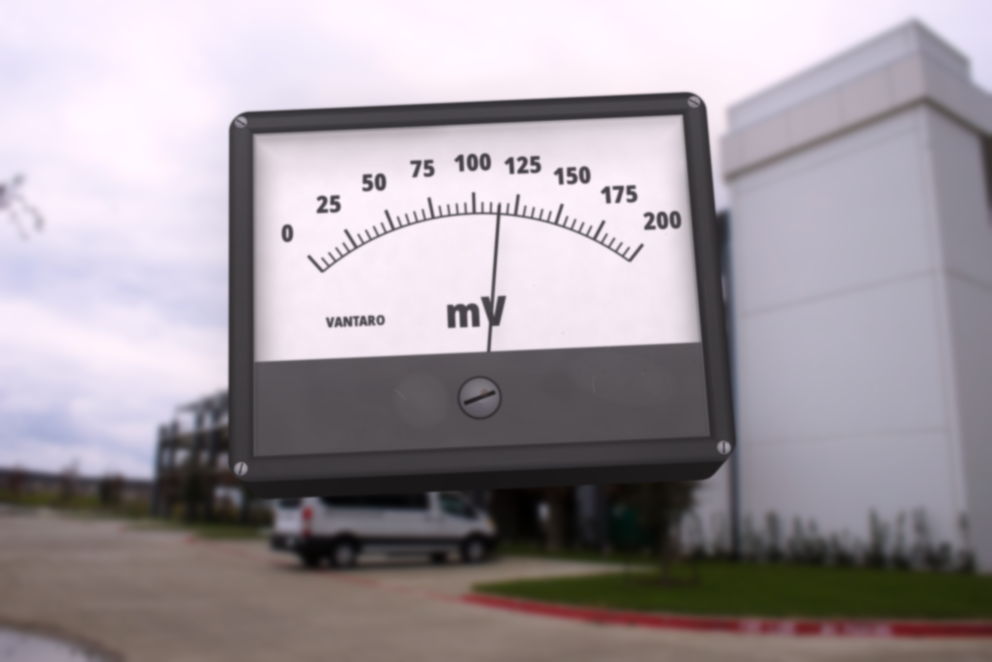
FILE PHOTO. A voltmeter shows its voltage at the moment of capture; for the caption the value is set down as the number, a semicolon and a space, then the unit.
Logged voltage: 115; mV
